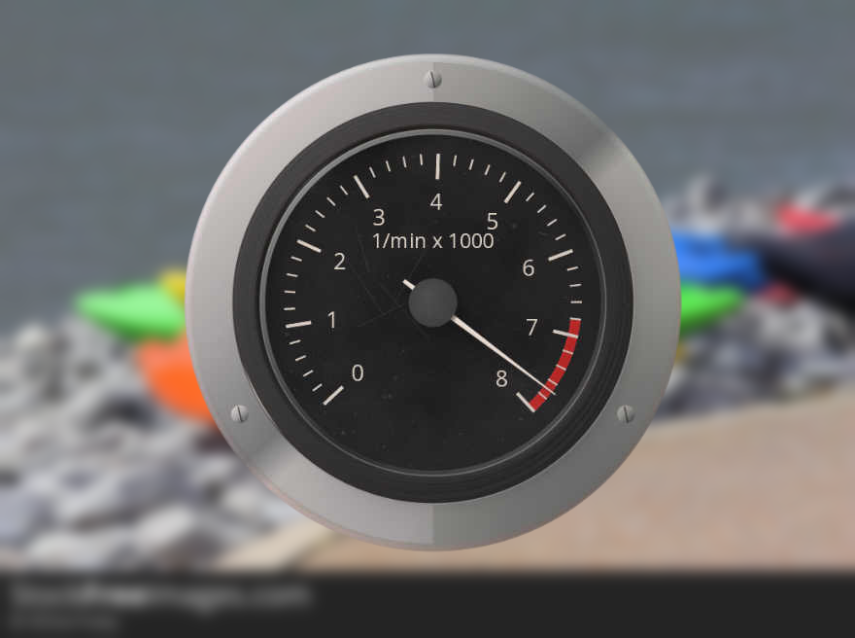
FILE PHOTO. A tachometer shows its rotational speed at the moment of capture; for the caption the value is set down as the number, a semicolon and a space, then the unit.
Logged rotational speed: 7700; rpm
